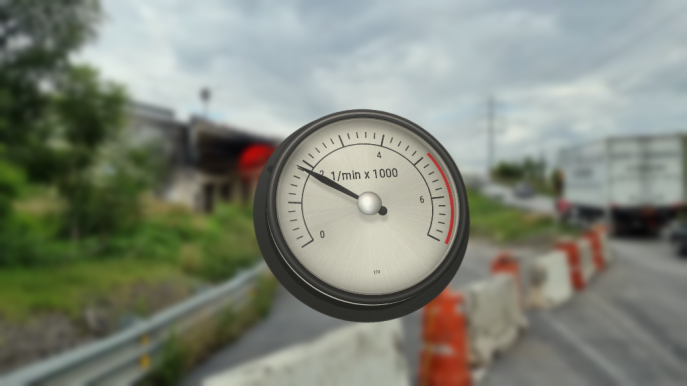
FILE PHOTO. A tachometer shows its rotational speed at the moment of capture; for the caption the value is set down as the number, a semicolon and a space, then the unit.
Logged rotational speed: 1800; rpm
